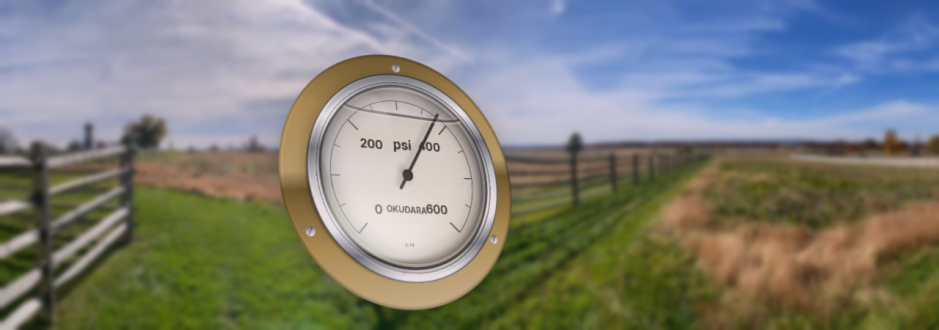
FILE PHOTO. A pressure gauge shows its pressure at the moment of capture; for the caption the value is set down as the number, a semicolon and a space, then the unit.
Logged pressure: 375; psi
